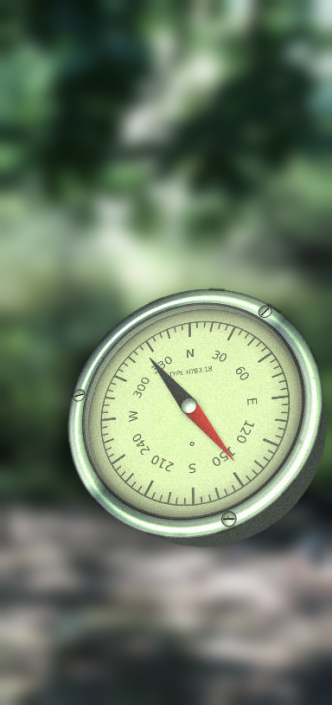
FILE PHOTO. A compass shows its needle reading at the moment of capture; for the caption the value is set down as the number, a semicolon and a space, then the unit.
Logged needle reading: 145; °
